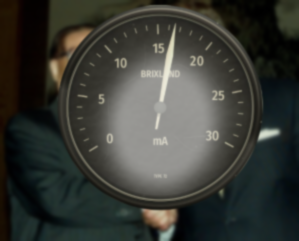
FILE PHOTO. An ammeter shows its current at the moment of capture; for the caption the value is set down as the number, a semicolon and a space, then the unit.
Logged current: 16.5; mA
